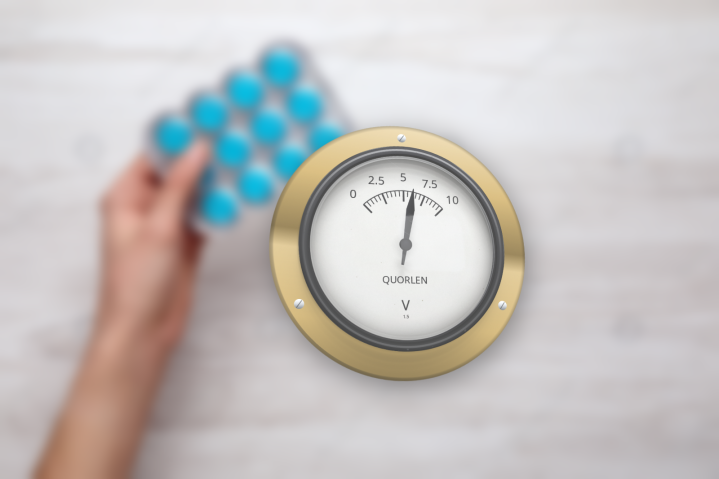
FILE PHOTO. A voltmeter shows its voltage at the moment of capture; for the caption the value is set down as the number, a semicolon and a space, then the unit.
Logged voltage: 6; V
